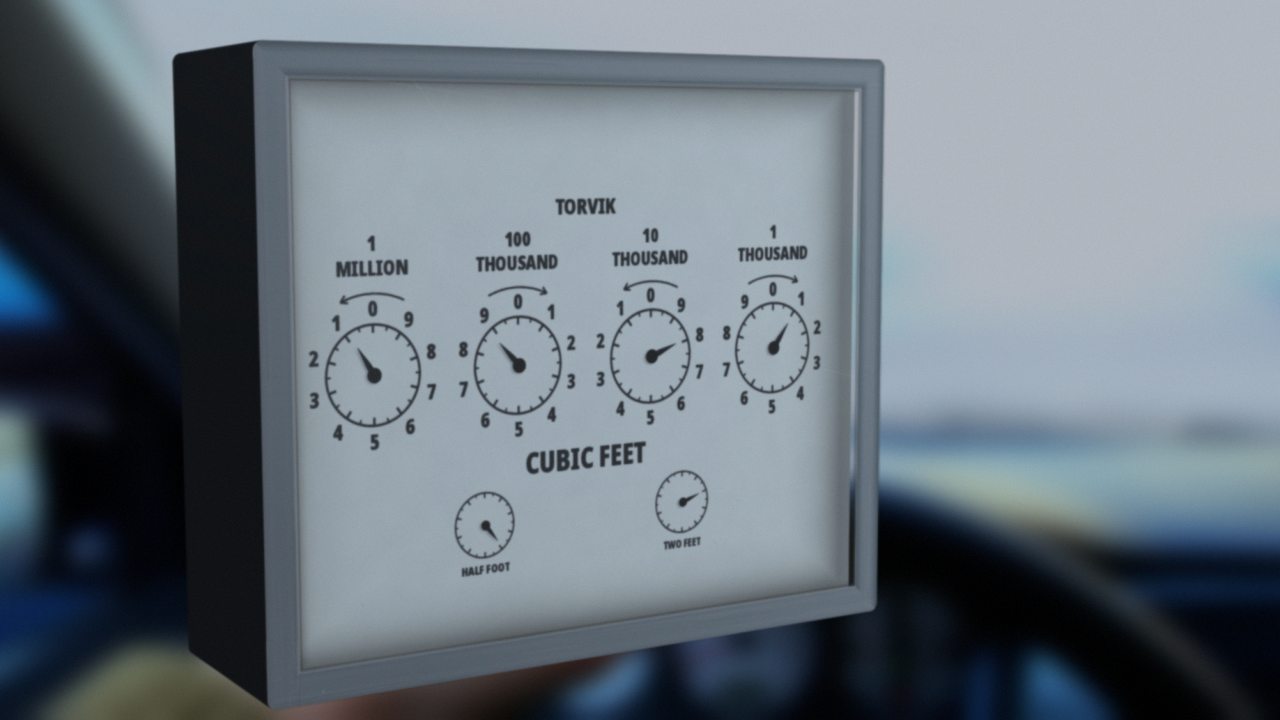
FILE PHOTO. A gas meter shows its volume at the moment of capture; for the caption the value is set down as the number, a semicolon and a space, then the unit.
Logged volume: 88100; ft³
